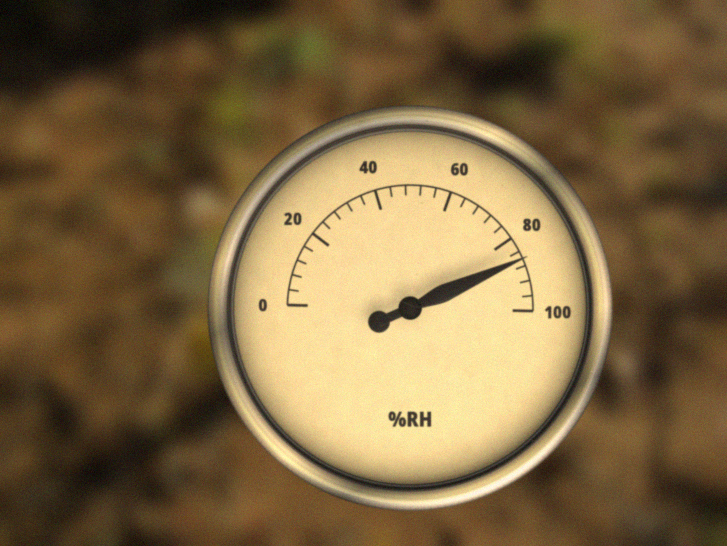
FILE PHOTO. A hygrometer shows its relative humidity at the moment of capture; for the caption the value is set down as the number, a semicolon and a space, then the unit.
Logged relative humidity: 86; %
